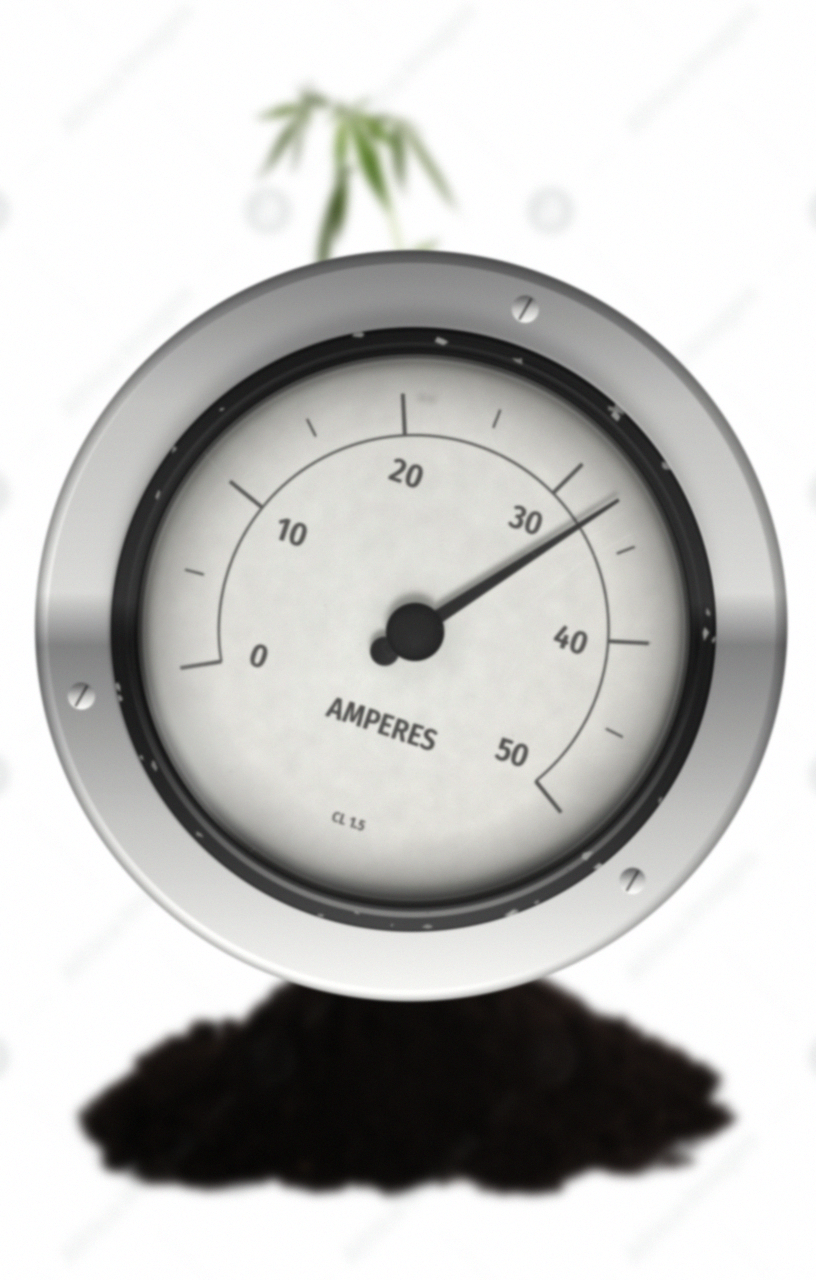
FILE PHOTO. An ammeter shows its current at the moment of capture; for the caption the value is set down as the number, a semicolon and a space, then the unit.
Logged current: 32.5; A
